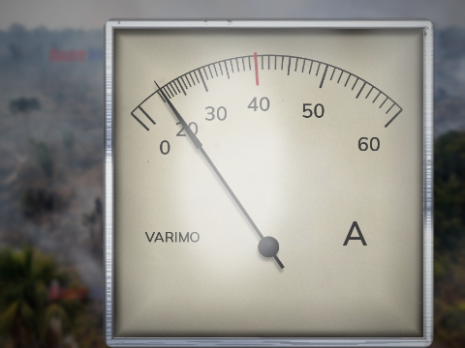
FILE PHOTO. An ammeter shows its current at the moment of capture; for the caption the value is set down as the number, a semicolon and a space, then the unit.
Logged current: 20; A
